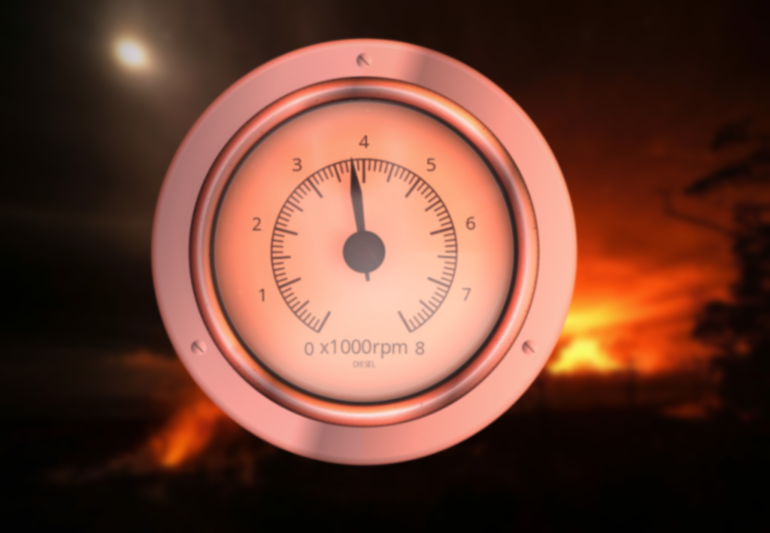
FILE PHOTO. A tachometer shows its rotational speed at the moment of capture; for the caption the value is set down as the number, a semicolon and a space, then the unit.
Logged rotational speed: 3800; rpm
